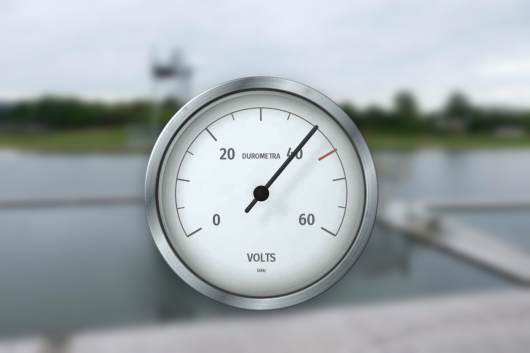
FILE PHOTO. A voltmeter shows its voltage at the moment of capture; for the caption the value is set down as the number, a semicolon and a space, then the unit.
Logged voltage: 40; V
